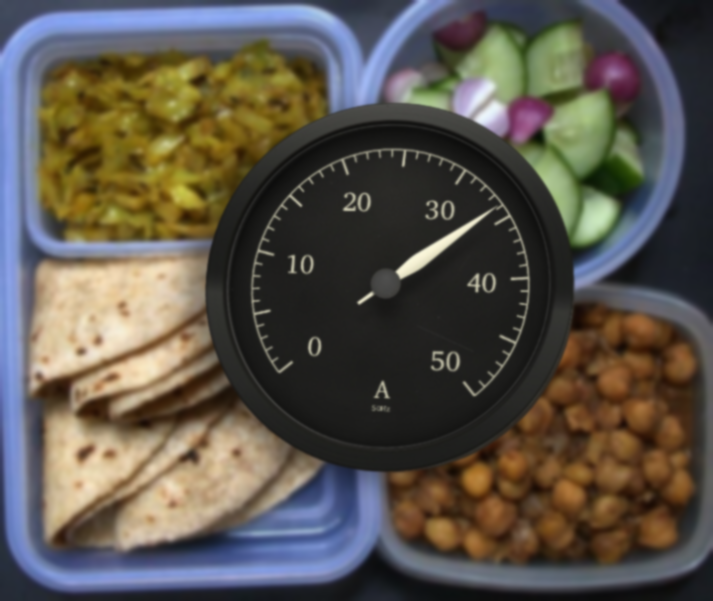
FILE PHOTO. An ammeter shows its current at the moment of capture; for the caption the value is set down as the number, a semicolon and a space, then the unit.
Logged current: 34; A
